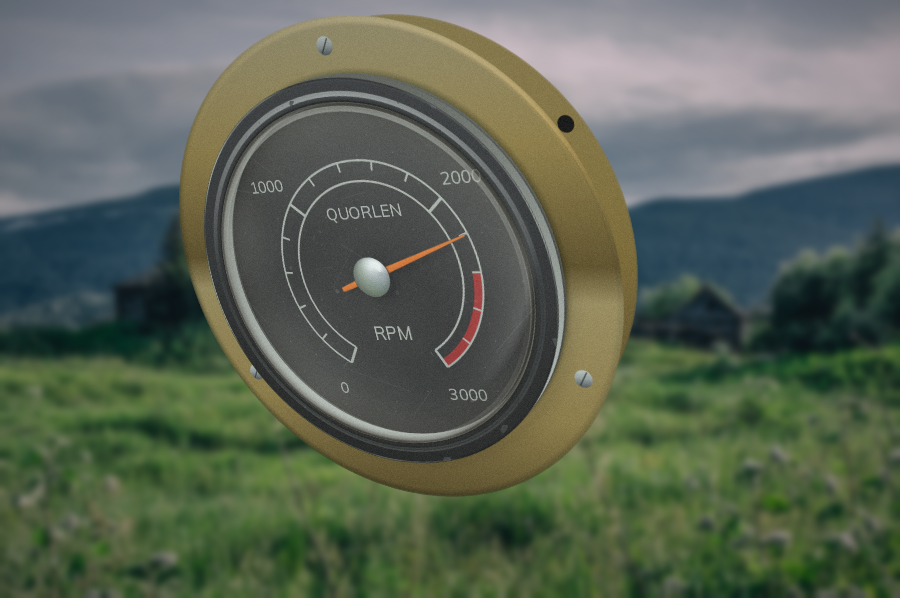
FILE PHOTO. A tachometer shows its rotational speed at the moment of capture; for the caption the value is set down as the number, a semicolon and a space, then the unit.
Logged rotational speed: 2200; rpm
